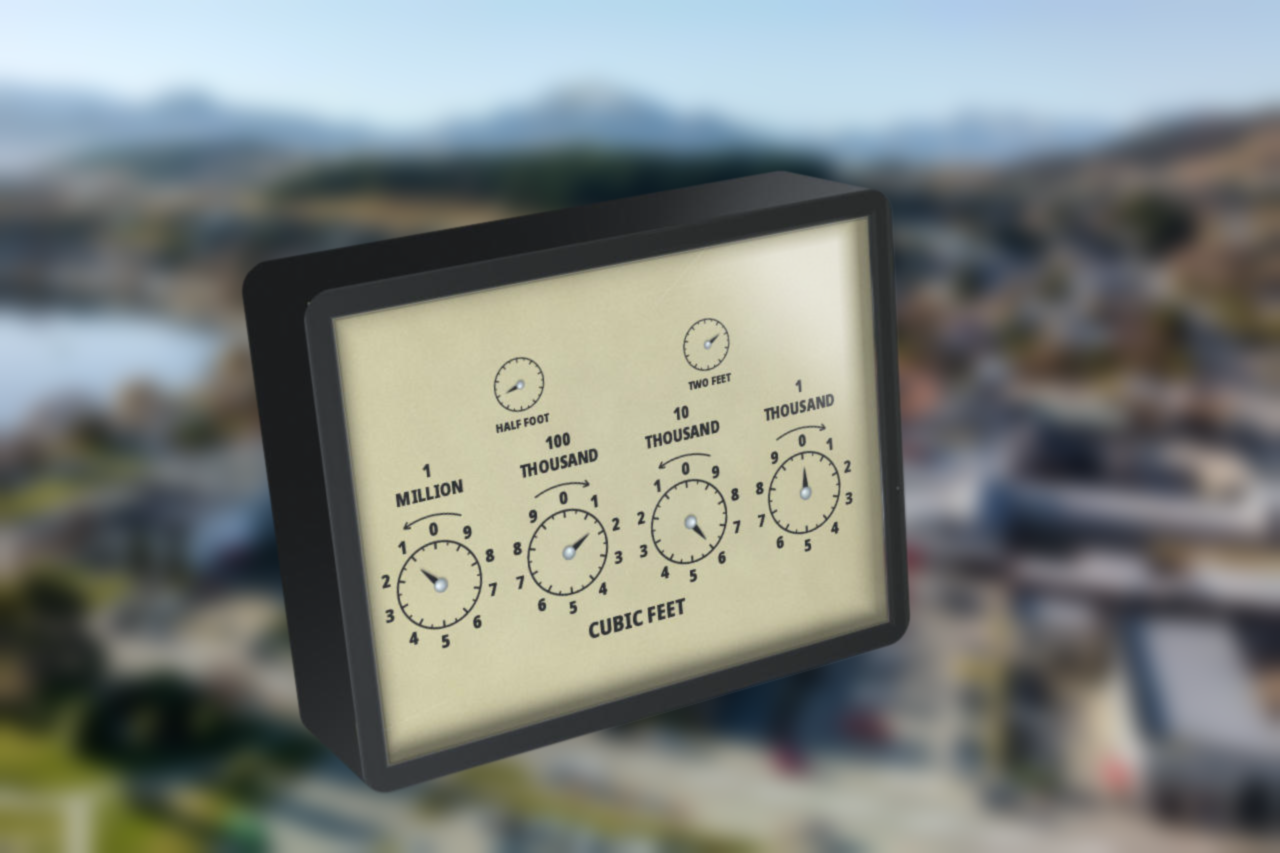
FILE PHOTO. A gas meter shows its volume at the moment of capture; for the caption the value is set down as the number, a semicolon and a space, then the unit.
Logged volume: 116000; ft³
